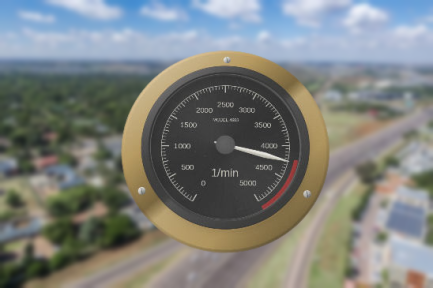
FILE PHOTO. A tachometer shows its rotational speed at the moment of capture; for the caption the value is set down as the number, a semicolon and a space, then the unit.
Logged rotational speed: 4250; rpm
